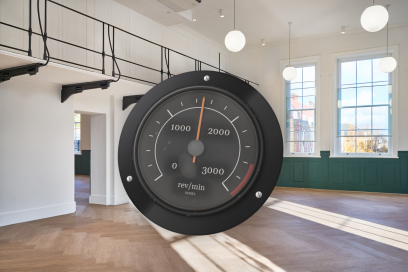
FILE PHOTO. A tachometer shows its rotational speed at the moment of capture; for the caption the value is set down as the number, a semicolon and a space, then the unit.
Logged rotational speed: 1500; rpm
